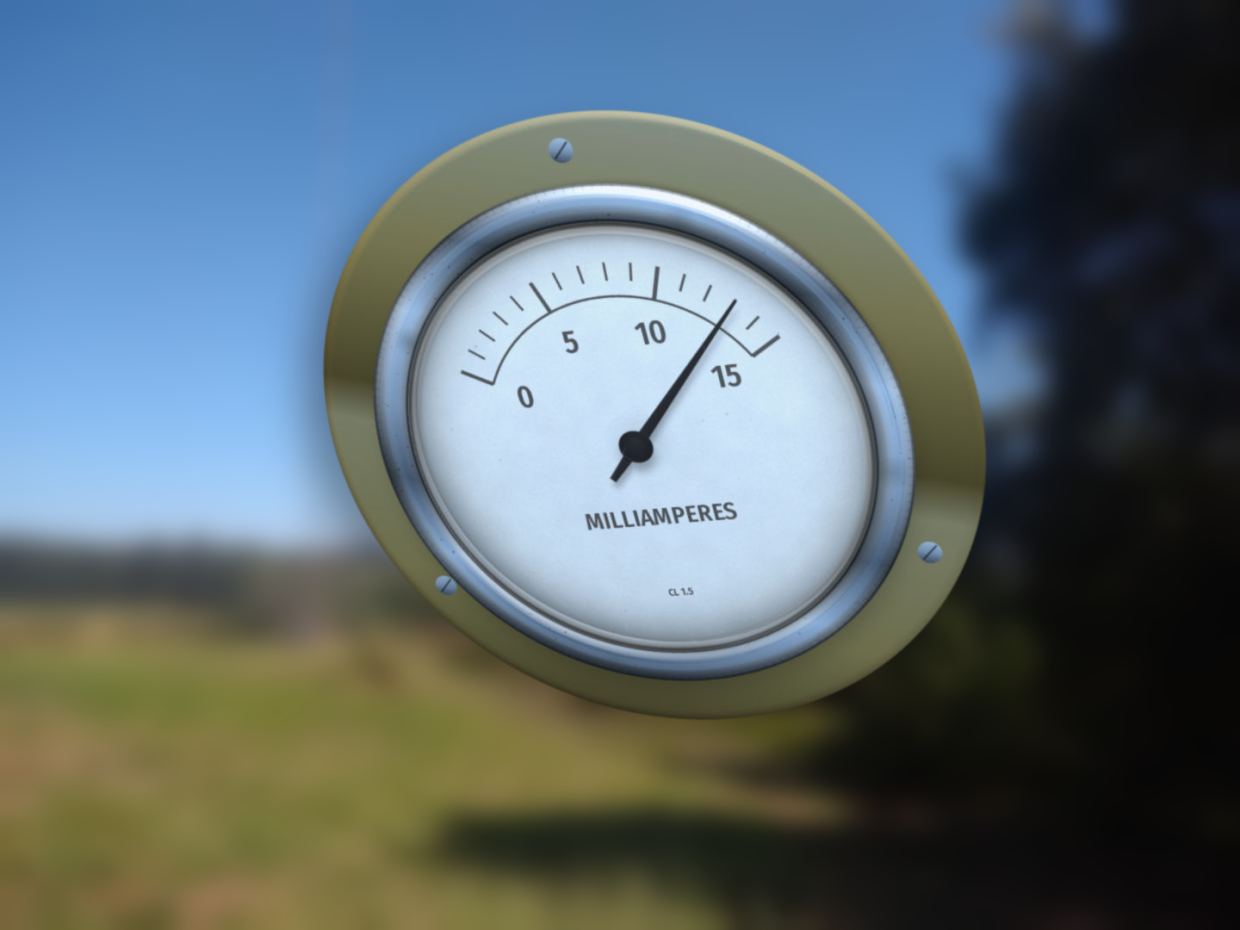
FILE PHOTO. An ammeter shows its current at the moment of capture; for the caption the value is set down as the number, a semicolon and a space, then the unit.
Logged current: 13; mA
